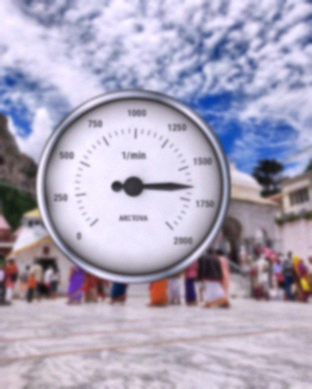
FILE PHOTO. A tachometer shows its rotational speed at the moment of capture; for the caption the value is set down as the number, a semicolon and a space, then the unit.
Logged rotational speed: 1650; rpm
